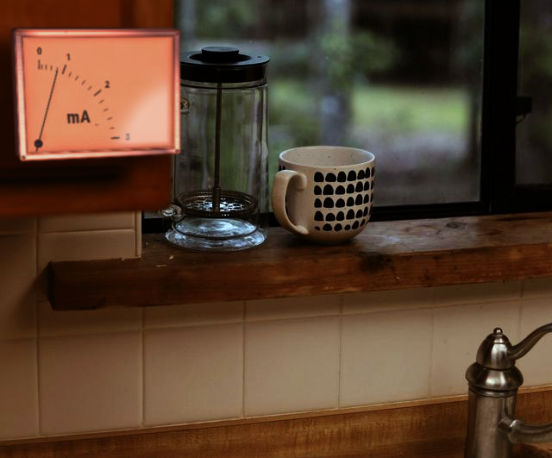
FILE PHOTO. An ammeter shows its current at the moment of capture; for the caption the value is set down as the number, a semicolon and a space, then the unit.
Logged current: 0.8; mA
